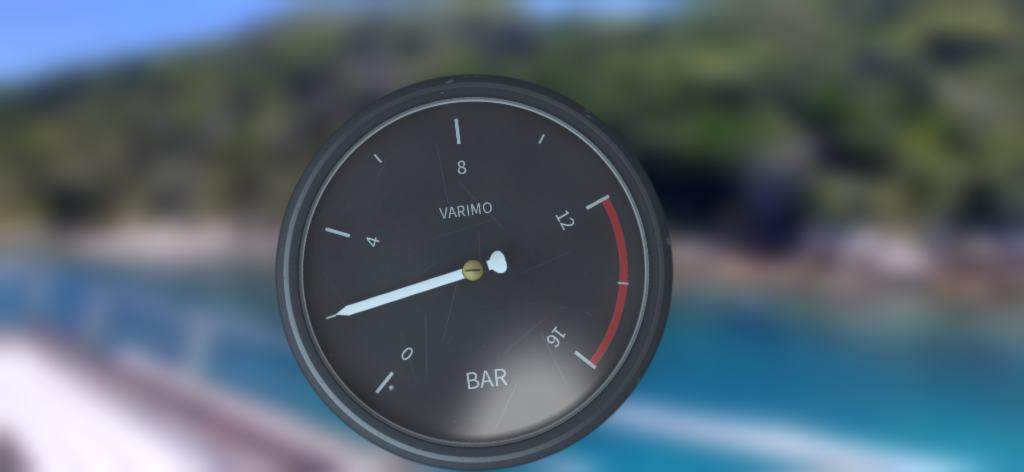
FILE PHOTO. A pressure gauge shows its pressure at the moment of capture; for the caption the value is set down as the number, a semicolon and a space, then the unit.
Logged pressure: 2; bar
